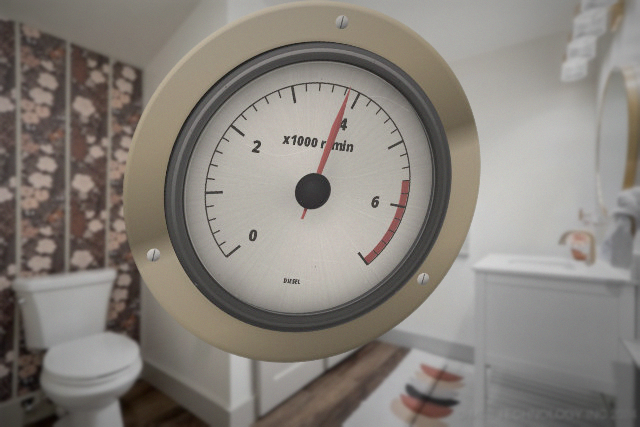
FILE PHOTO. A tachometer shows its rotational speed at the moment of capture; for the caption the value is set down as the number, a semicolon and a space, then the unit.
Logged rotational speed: 3800; rpm
